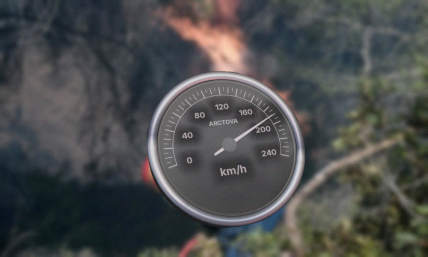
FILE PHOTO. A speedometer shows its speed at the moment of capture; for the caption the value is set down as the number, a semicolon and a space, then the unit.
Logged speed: 190; km/h
